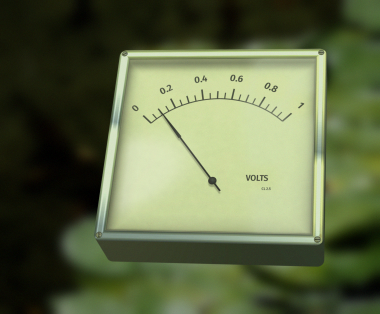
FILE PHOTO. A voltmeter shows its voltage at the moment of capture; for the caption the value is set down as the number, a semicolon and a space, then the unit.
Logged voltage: 0.1; V
